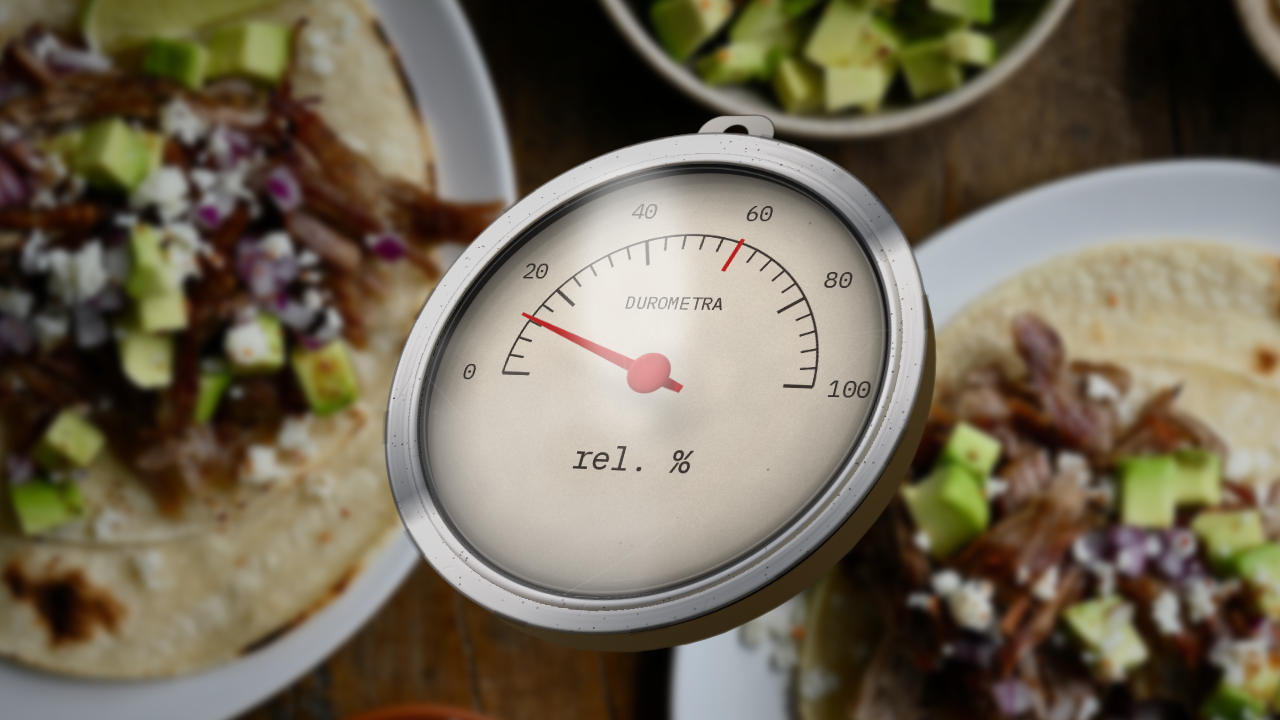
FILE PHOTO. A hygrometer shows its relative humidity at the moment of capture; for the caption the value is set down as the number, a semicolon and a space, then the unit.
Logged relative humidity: 12; %
